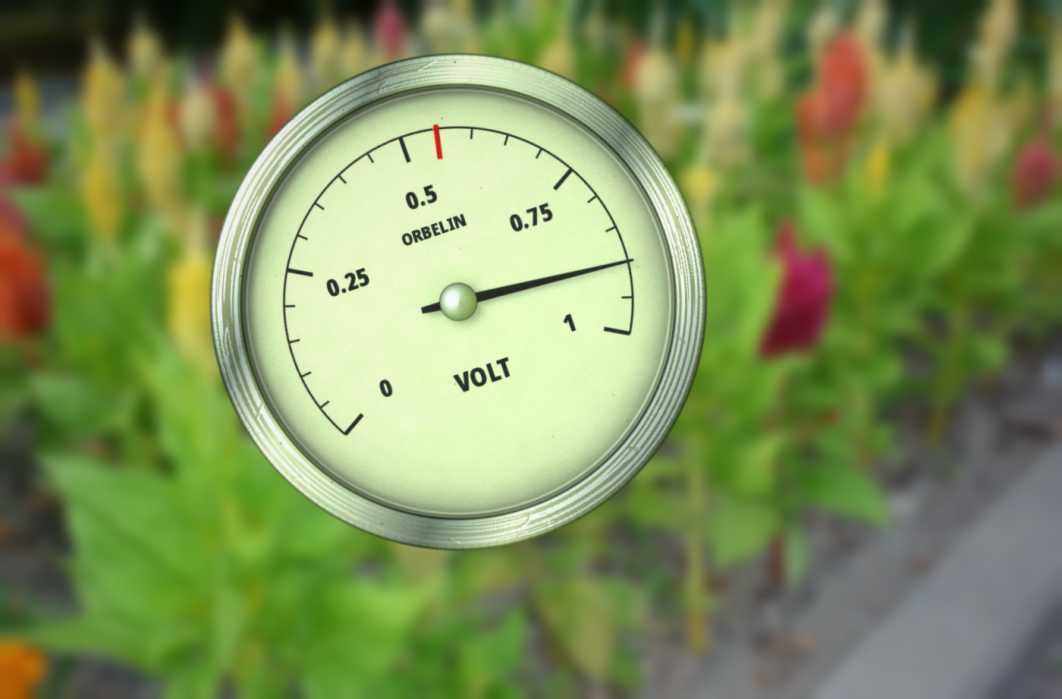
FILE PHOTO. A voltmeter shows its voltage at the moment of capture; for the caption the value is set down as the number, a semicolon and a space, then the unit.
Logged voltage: 0.9; V
